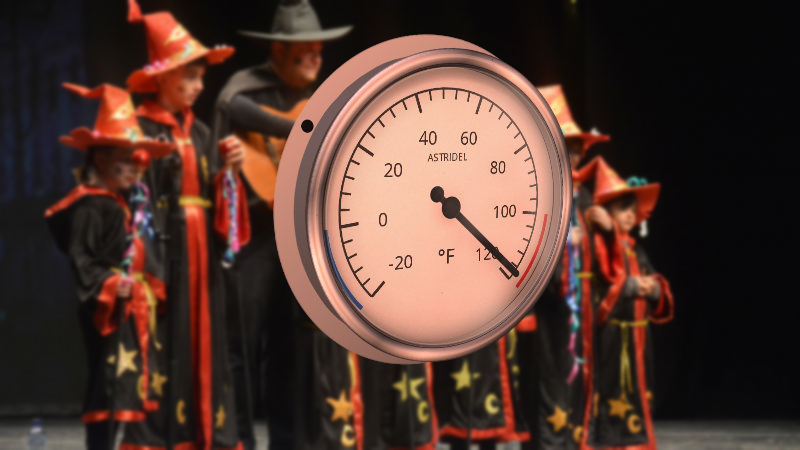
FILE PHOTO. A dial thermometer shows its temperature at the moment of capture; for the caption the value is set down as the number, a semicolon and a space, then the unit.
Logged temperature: 118; °F
